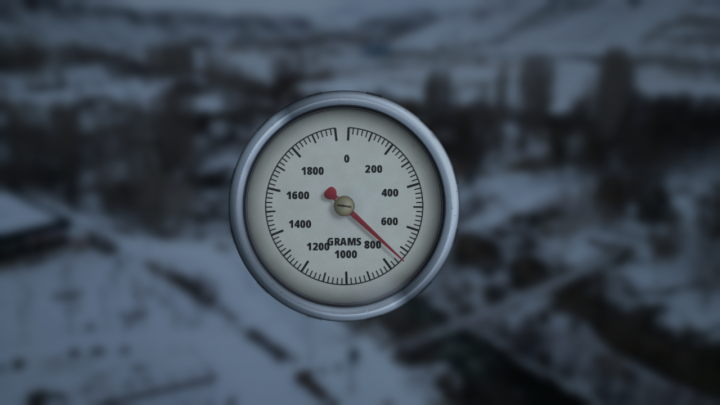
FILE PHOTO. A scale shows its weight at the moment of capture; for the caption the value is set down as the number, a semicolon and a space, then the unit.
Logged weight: 740; g
